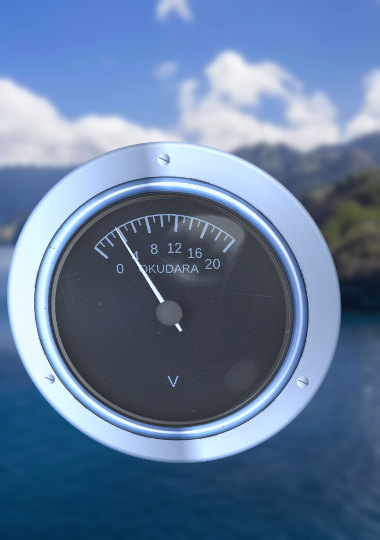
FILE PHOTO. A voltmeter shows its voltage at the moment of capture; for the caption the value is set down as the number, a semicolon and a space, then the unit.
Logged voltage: 4; V
